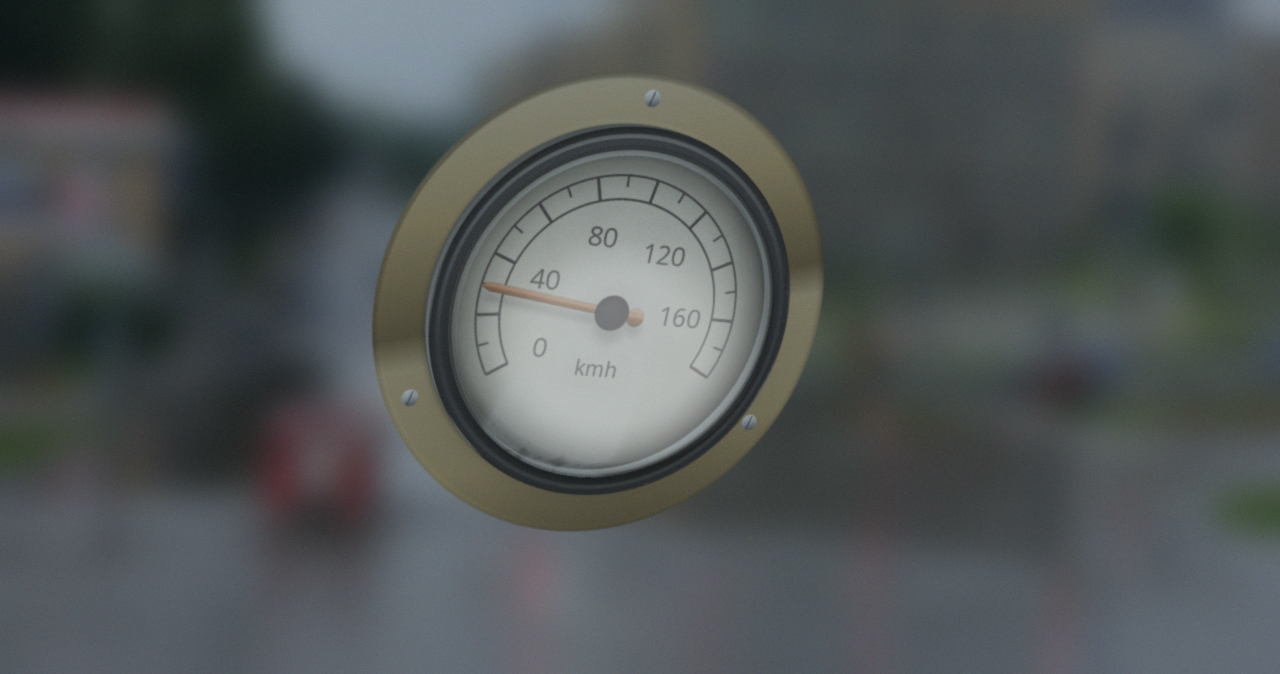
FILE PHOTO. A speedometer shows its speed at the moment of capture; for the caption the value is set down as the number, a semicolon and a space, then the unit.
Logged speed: 30; km/h
